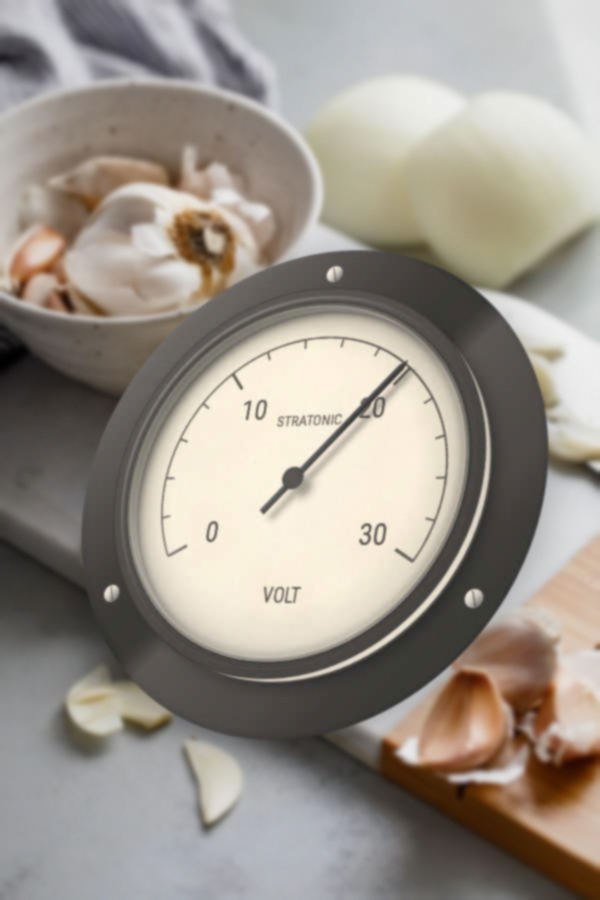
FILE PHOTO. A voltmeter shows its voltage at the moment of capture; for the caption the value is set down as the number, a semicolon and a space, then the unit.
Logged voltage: 20; V
